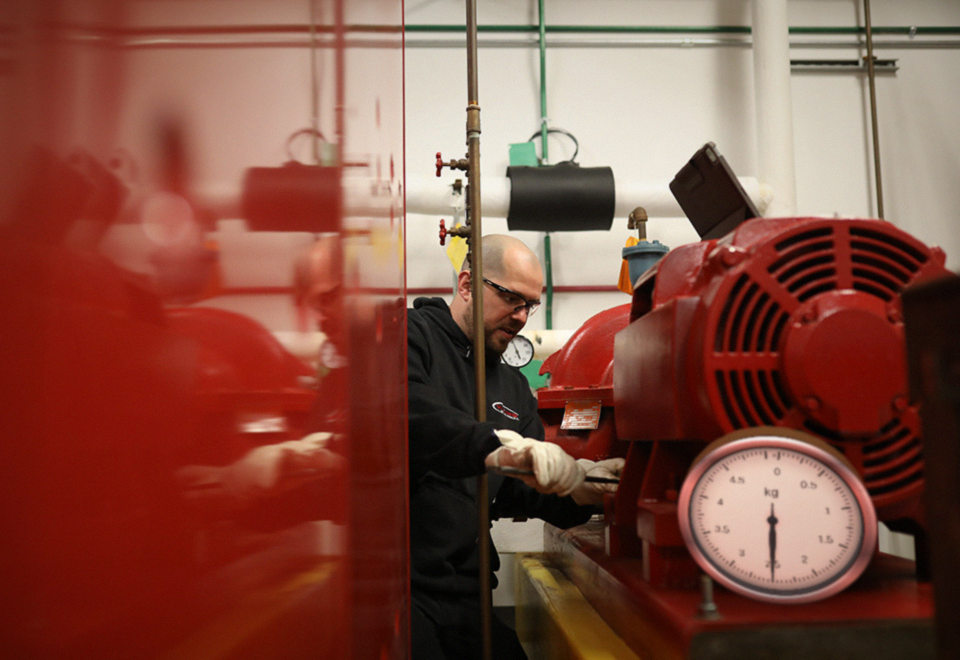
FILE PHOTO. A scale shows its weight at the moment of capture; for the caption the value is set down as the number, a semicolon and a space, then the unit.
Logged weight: 2.5; kg
